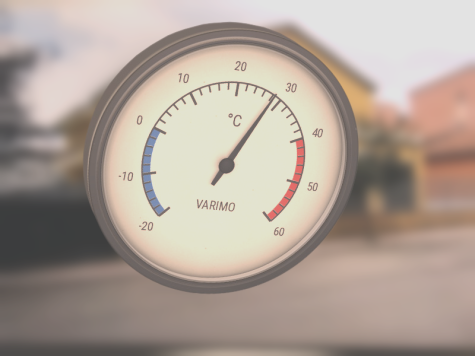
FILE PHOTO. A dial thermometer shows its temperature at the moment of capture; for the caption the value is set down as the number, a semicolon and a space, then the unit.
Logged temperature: 28; °C
